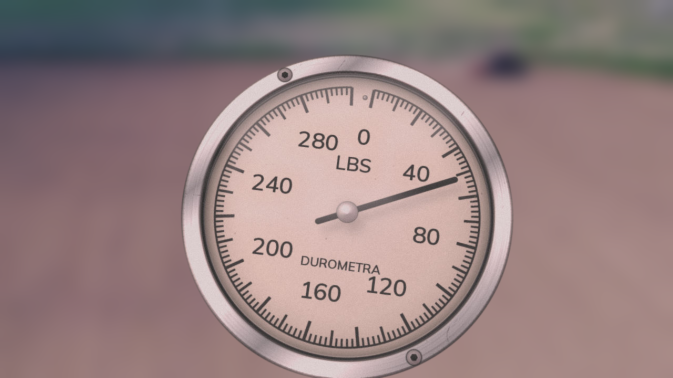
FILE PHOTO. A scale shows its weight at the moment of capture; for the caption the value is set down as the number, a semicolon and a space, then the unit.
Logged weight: 52; lb
